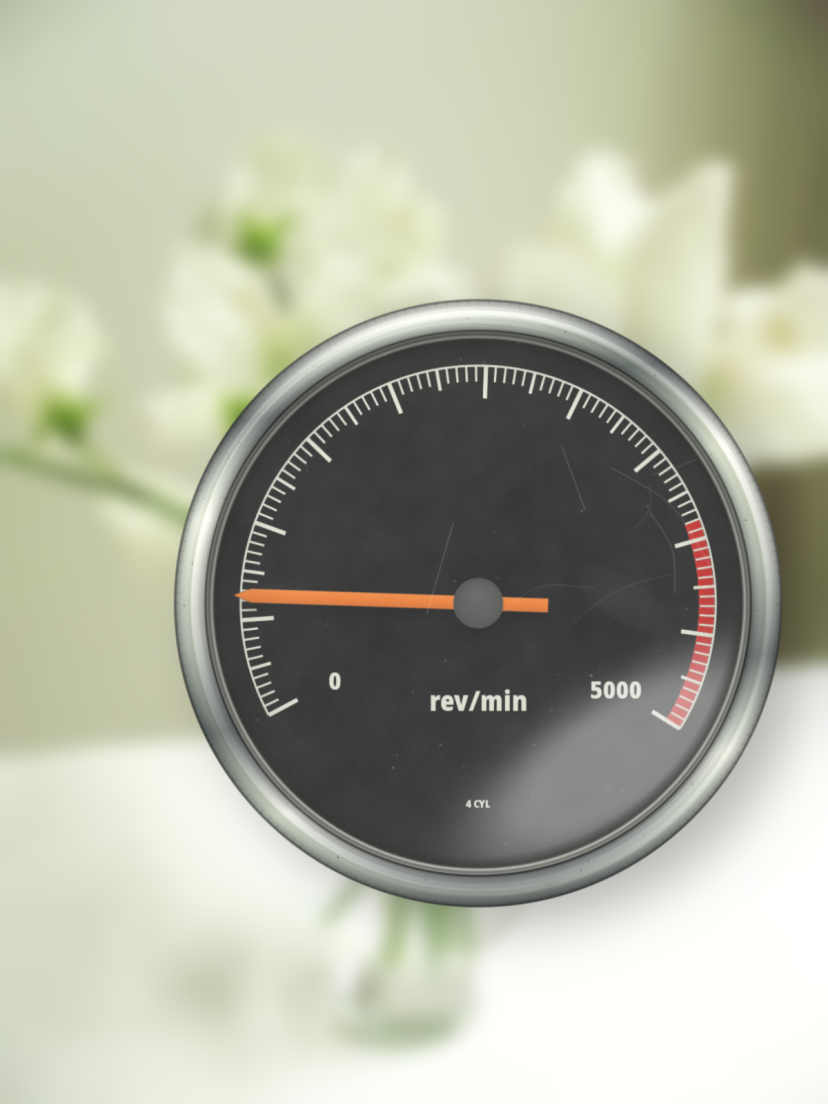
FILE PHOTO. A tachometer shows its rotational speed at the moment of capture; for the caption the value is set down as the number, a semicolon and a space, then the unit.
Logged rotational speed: 625; rpm
